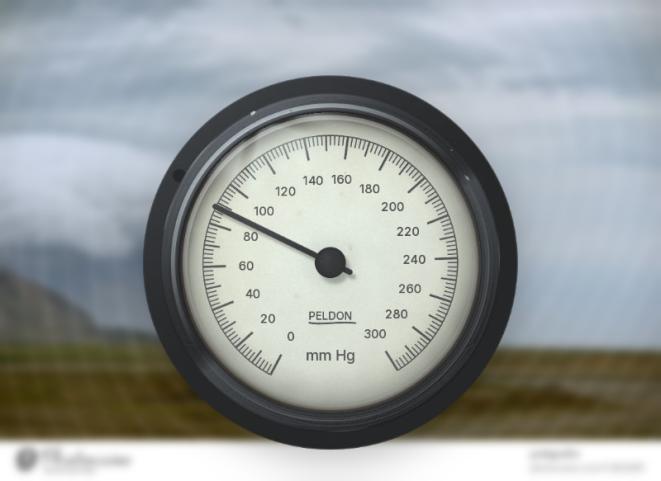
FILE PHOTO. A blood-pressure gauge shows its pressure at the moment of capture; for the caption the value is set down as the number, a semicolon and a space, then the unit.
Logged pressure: 88; mmHg
